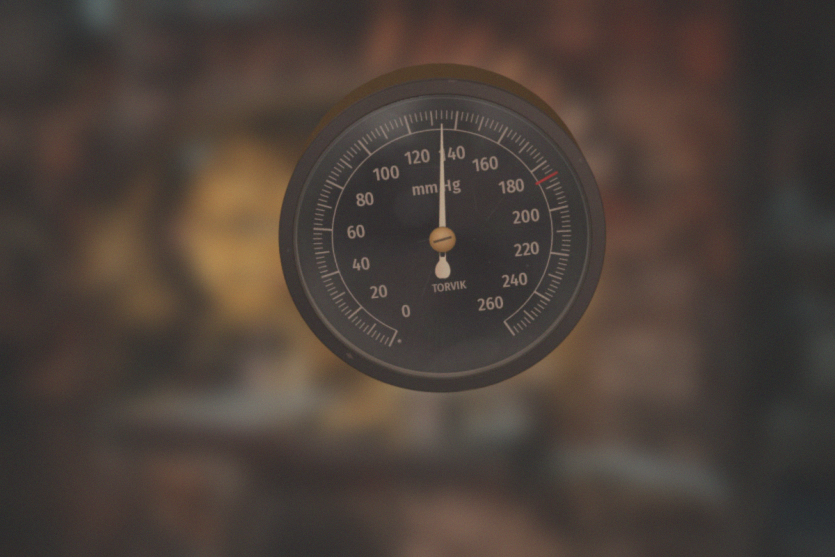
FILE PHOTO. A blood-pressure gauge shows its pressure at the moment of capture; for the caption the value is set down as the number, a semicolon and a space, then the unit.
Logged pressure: 134; mmHg
